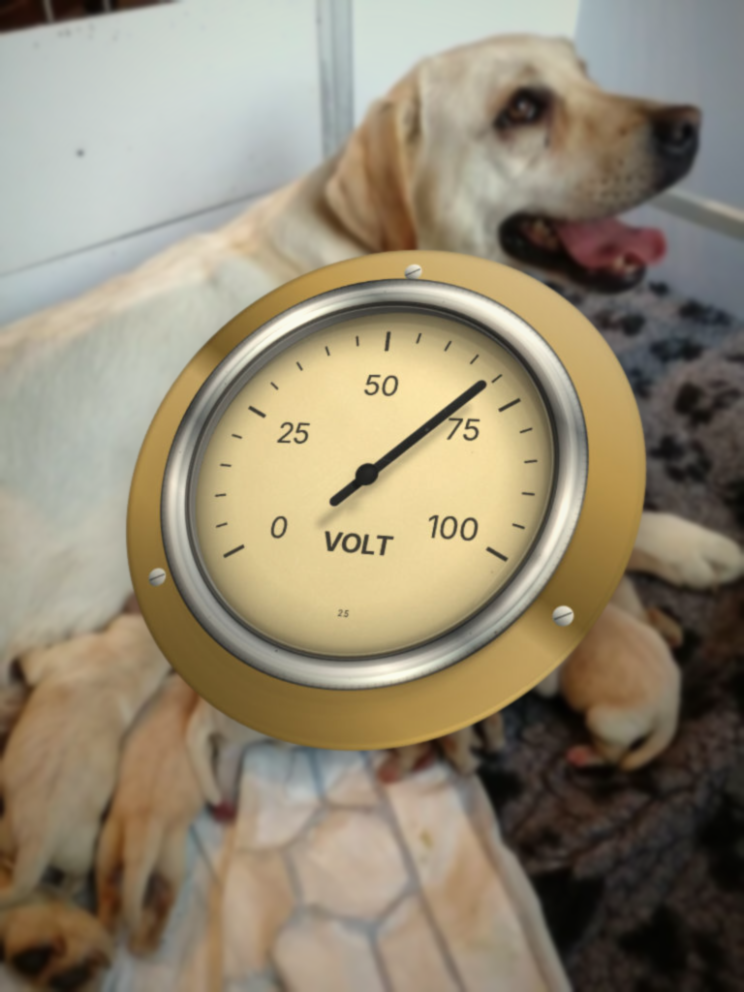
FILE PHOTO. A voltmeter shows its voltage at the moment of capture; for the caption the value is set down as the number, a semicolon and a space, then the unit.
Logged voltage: 70; V
